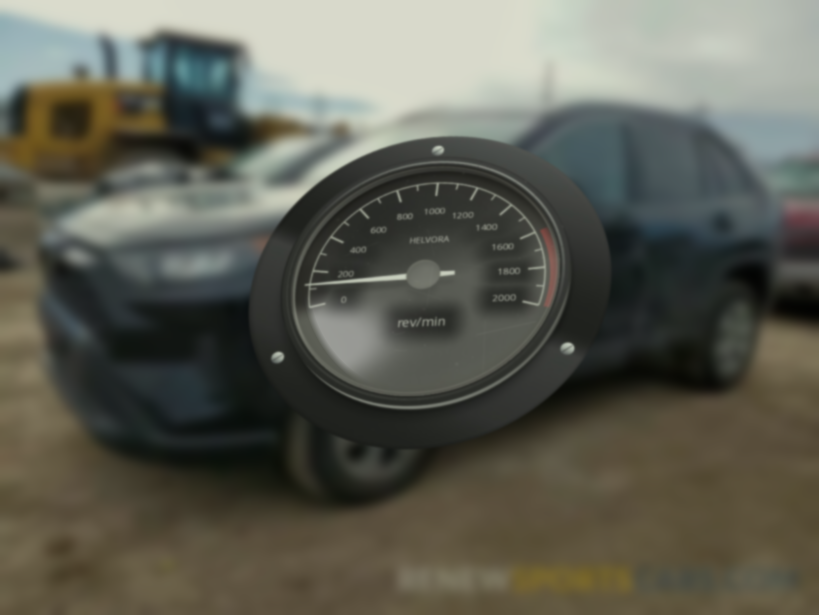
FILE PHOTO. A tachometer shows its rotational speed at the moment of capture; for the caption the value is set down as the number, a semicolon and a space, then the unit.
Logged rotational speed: 100; rpm
